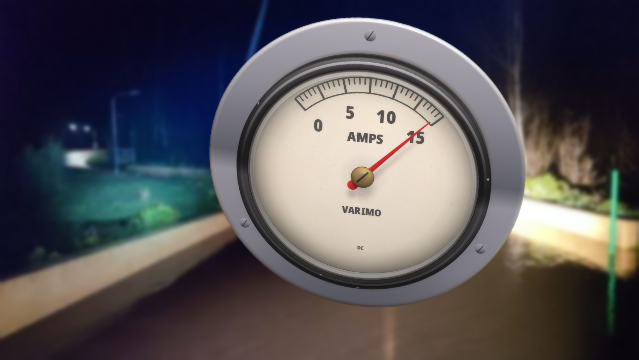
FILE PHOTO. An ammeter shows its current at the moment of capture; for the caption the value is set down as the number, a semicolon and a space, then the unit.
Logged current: 14.5; A
